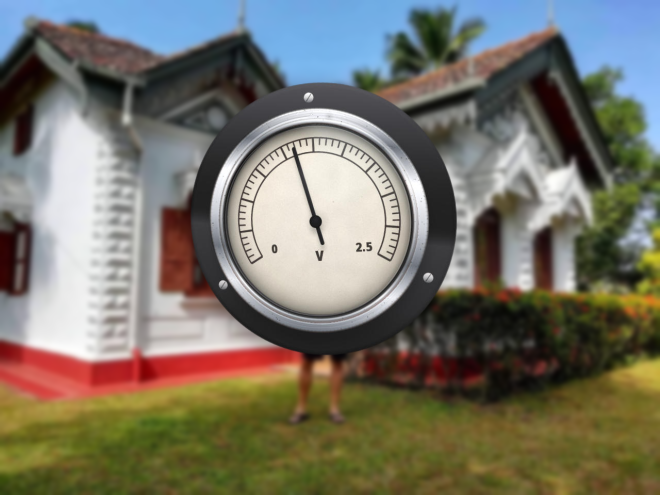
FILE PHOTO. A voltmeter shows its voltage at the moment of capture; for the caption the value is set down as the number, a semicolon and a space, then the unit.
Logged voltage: 1.1; V
